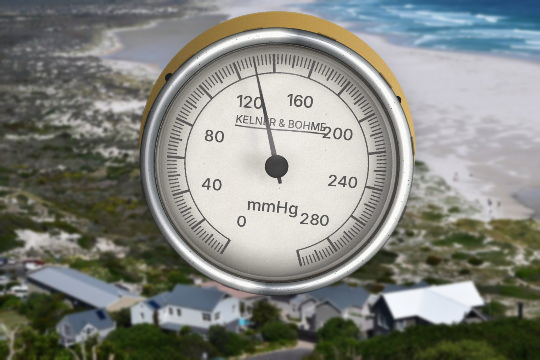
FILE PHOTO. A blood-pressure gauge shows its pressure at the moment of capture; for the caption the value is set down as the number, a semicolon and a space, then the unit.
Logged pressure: 130; mmHg
